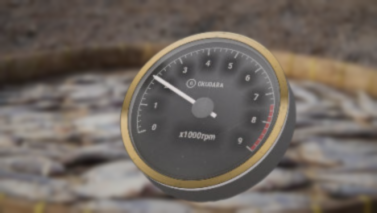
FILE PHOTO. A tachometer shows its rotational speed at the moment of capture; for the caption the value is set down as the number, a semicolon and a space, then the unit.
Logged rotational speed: 2000; rpm
